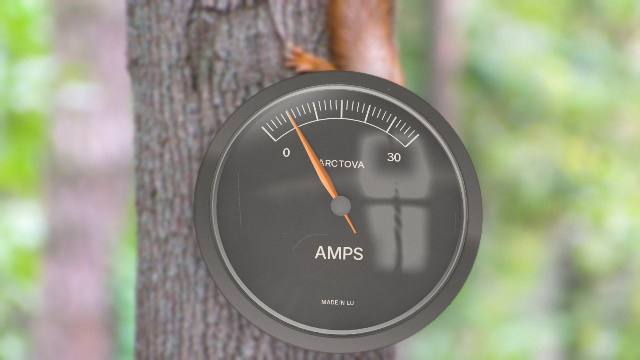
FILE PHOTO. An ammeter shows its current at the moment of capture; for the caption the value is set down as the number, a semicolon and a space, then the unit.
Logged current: 5; A
